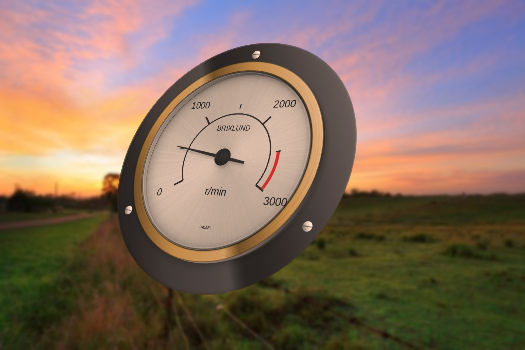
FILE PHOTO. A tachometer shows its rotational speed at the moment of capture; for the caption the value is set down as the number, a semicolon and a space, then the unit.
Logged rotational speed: 500; rpm
